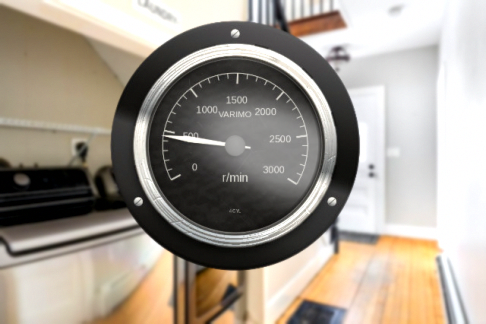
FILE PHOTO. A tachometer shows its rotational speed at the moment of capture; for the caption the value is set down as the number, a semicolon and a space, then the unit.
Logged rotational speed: 450; rpm
